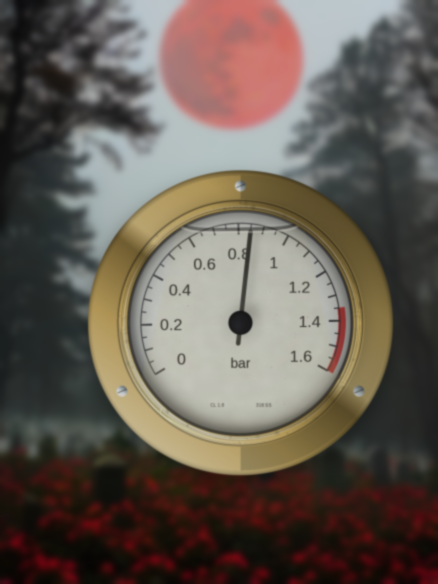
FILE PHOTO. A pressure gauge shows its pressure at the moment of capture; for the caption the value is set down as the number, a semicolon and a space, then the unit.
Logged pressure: 0.85; bar
